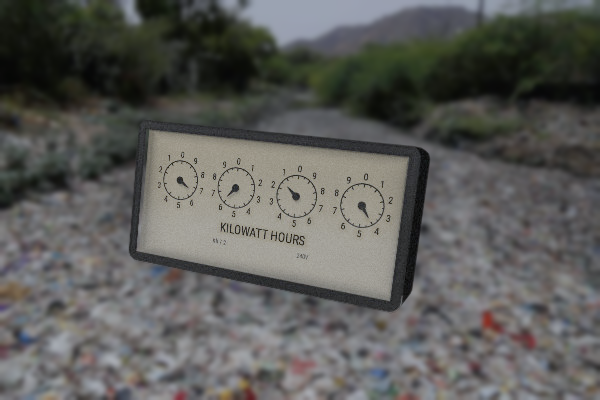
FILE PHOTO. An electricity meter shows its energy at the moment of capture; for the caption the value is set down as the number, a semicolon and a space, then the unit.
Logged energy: 6614; kWh
